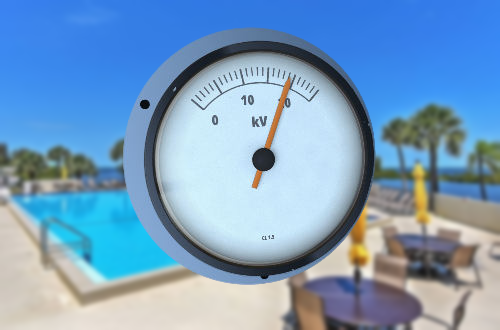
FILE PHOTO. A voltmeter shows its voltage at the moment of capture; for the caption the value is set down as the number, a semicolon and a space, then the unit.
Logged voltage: 19; kV
